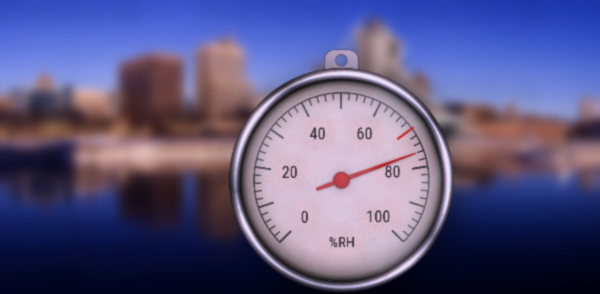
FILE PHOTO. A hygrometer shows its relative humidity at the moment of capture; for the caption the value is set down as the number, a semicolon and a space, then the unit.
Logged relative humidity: 76; %
